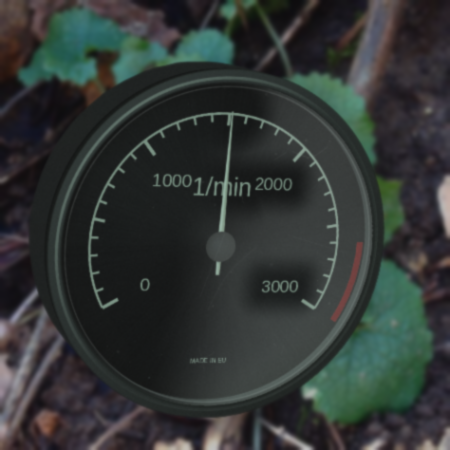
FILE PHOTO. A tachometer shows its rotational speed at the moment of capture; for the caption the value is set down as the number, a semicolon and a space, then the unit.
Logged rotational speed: 1500; rpm
